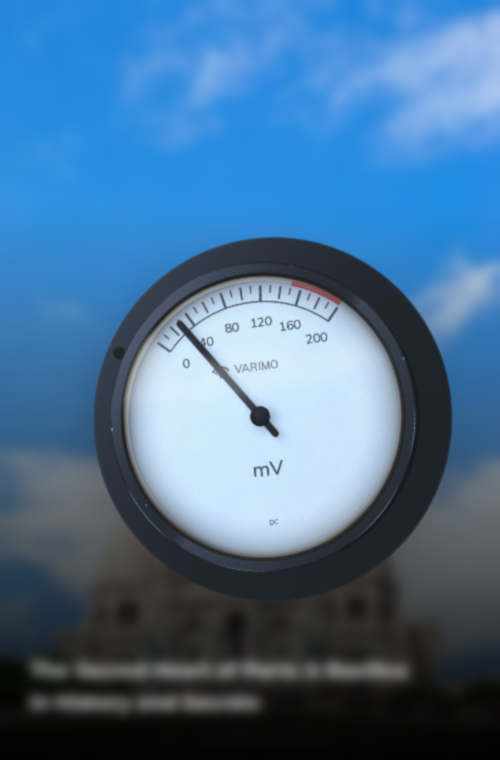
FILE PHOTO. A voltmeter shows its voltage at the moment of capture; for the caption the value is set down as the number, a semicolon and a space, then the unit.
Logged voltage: 30; mV
